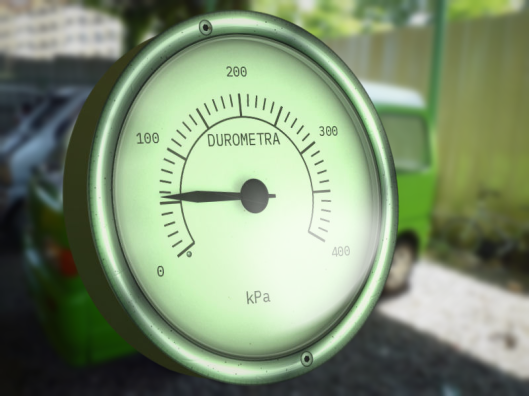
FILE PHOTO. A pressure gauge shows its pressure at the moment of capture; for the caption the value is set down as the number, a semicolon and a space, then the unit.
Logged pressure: 55; kPa
